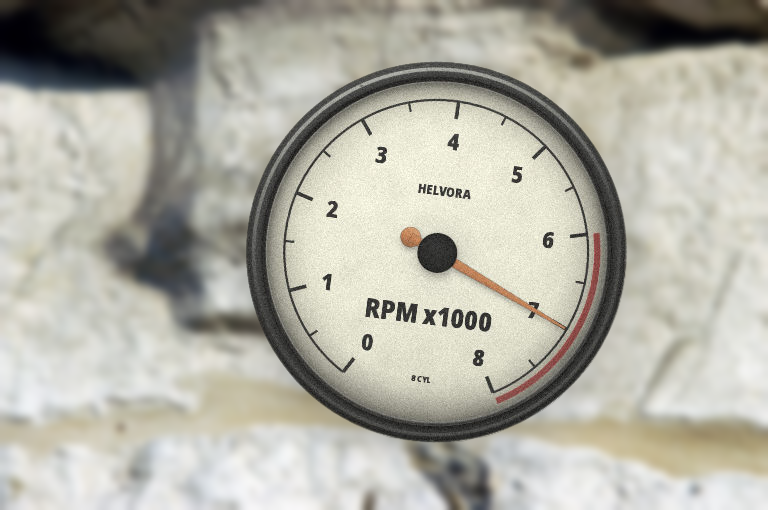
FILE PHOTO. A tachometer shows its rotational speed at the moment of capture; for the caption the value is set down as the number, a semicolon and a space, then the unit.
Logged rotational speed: 7000; rpm
